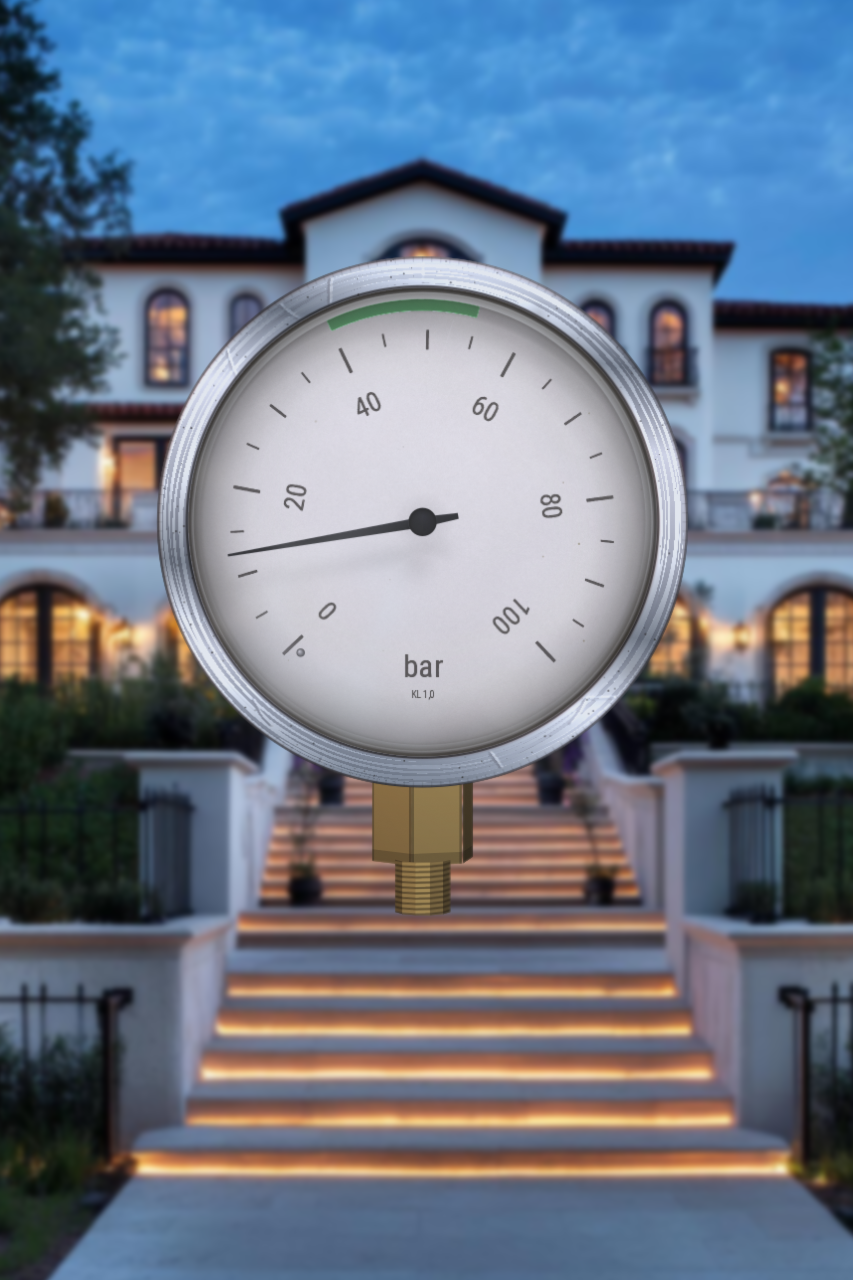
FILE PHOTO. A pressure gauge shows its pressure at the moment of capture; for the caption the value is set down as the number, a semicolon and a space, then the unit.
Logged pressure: 12.5; bar
